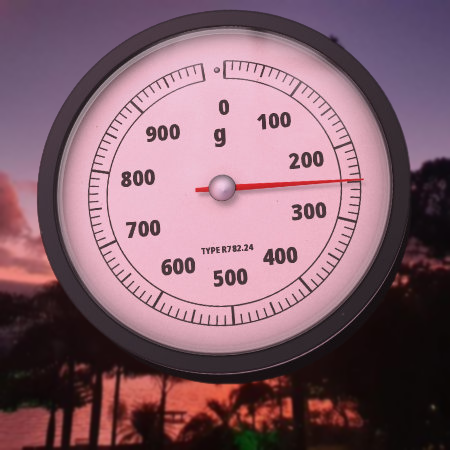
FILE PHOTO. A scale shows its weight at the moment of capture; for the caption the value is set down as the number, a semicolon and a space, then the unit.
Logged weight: 250; g
